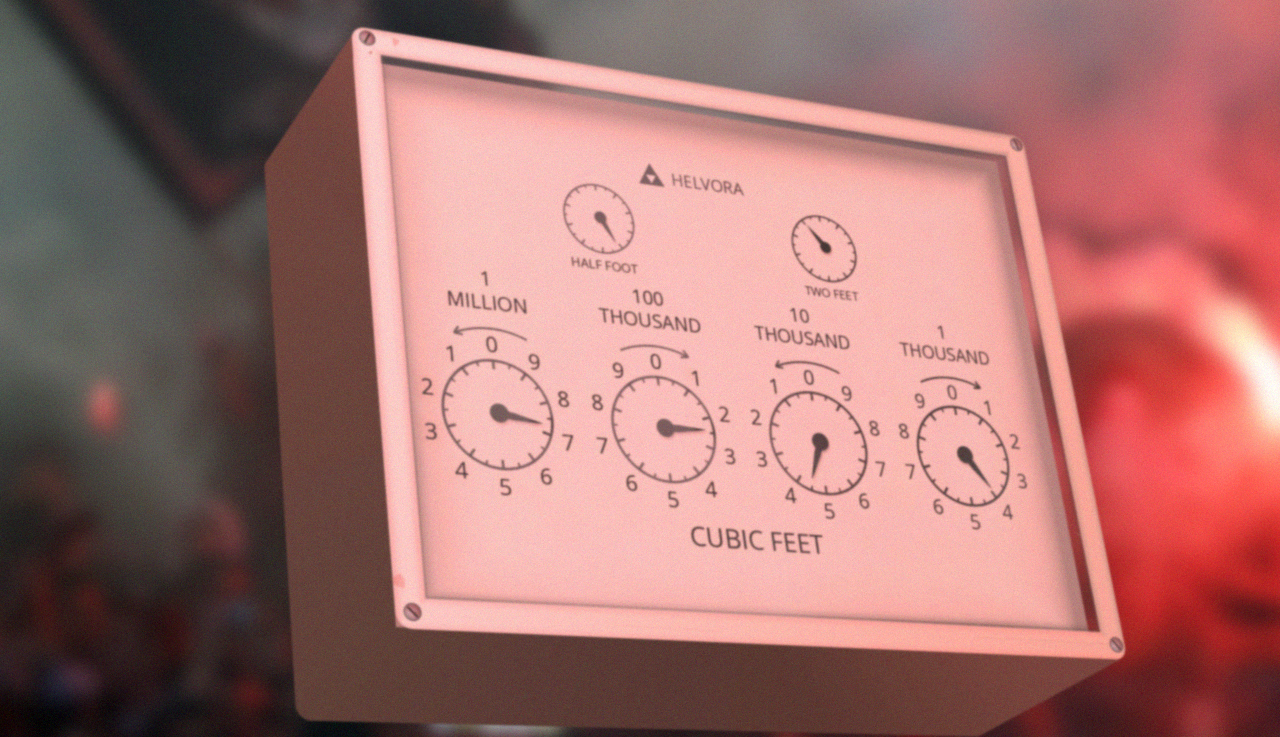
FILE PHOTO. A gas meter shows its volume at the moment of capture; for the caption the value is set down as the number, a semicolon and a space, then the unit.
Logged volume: 724400; ft³
